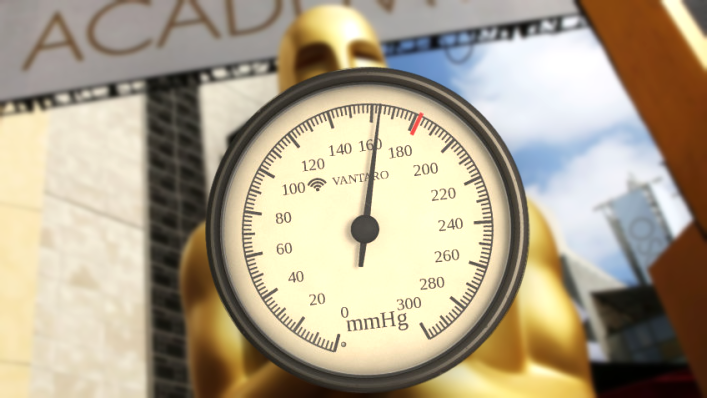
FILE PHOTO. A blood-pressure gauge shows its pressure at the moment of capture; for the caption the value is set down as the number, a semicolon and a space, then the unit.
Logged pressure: 164; mmHg
